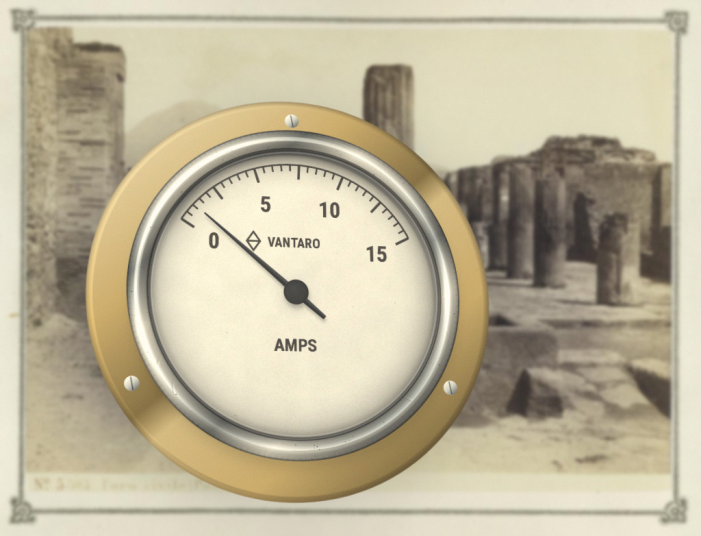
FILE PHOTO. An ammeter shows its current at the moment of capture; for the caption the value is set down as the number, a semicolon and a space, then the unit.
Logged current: 1; A
